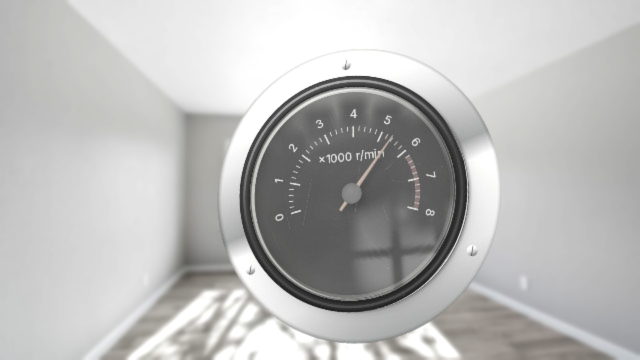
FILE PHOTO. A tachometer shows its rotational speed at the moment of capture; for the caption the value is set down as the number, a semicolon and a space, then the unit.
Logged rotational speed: 5400; rpm
